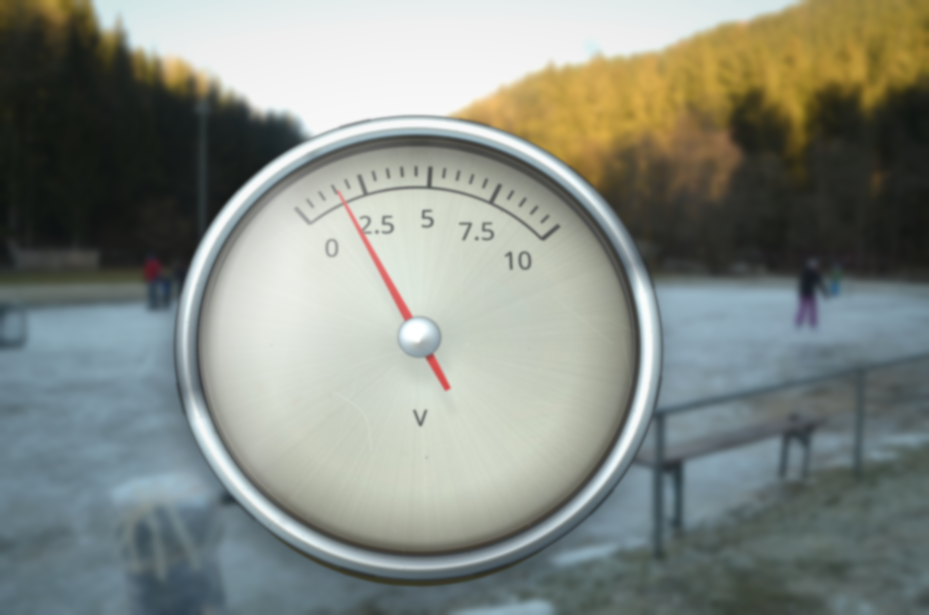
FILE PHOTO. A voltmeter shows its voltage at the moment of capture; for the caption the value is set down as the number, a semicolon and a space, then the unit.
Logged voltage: 1.5; V
